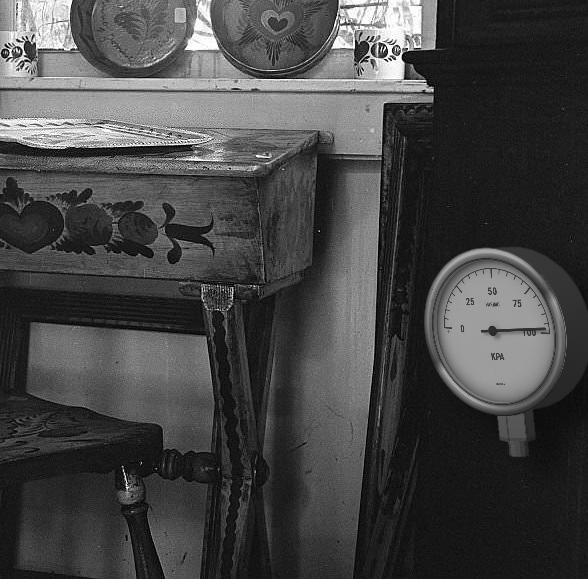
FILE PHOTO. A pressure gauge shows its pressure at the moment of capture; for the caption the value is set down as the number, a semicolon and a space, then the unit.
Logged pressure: 97.5; kPa
